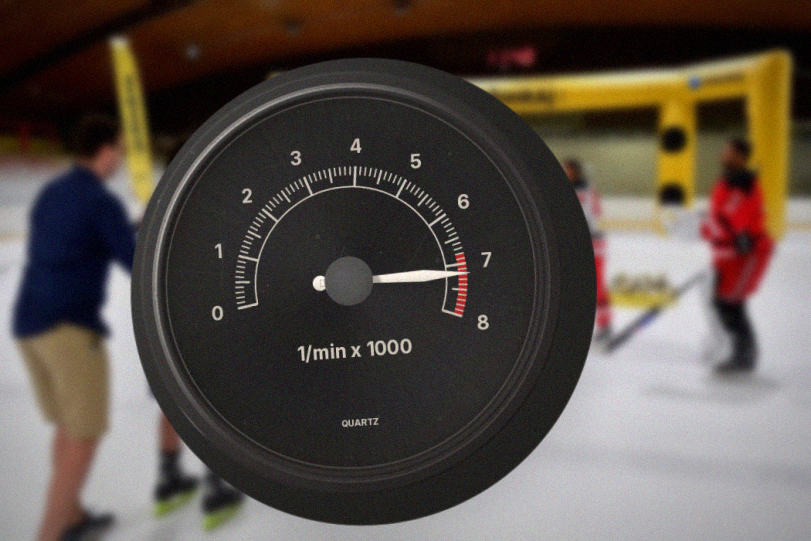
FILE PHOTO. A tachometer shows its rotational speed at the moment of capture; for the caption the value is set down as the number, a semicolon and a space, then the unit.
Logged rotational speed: 7200; rpm
